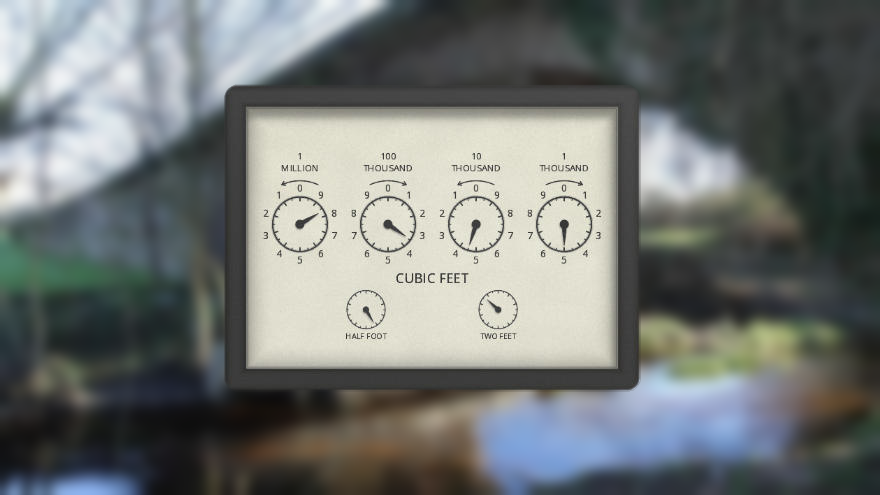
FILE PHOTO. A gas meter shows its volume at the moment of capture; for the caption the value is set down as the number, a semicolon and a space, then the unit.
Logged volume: 834500; ft³
